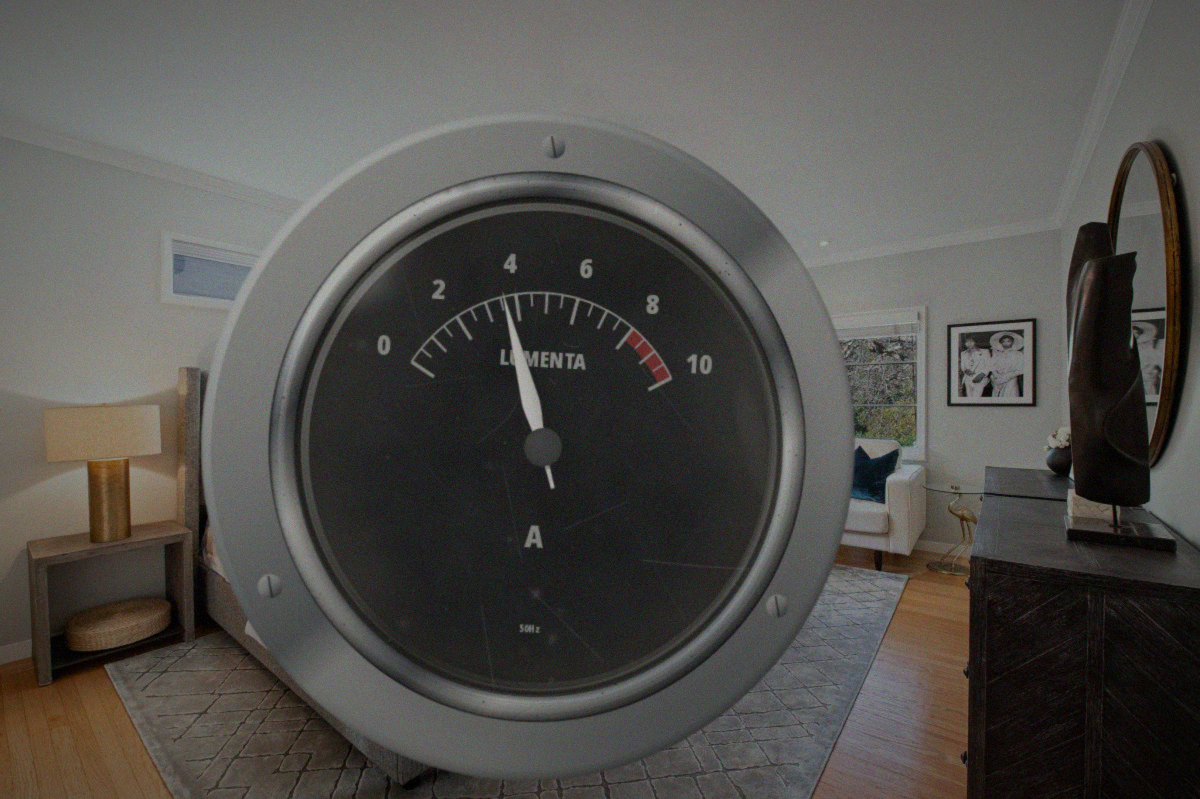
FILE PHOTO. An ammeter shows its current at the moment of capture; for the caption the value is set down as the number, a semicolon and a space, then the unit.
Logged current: 3.5; A
